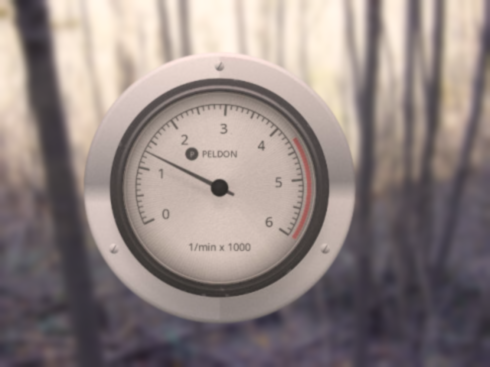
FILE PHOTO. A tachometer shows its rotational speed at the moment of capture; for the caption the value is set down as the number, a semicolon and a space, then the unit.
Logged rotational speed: 1300; rpm
